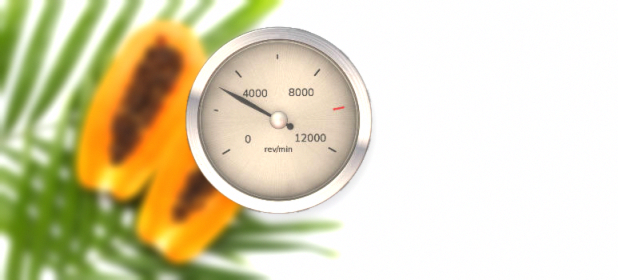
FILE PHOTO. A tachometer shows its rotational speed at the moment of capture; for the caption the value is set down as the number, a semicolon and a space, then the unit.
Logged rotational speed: 3000; rpm
